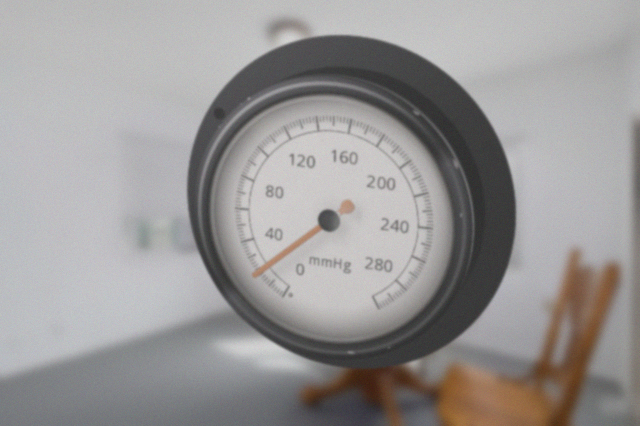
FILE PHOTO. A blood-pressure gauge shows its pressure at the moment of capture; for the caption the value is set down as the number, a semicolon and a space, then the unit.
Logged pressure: 20; mmHg
